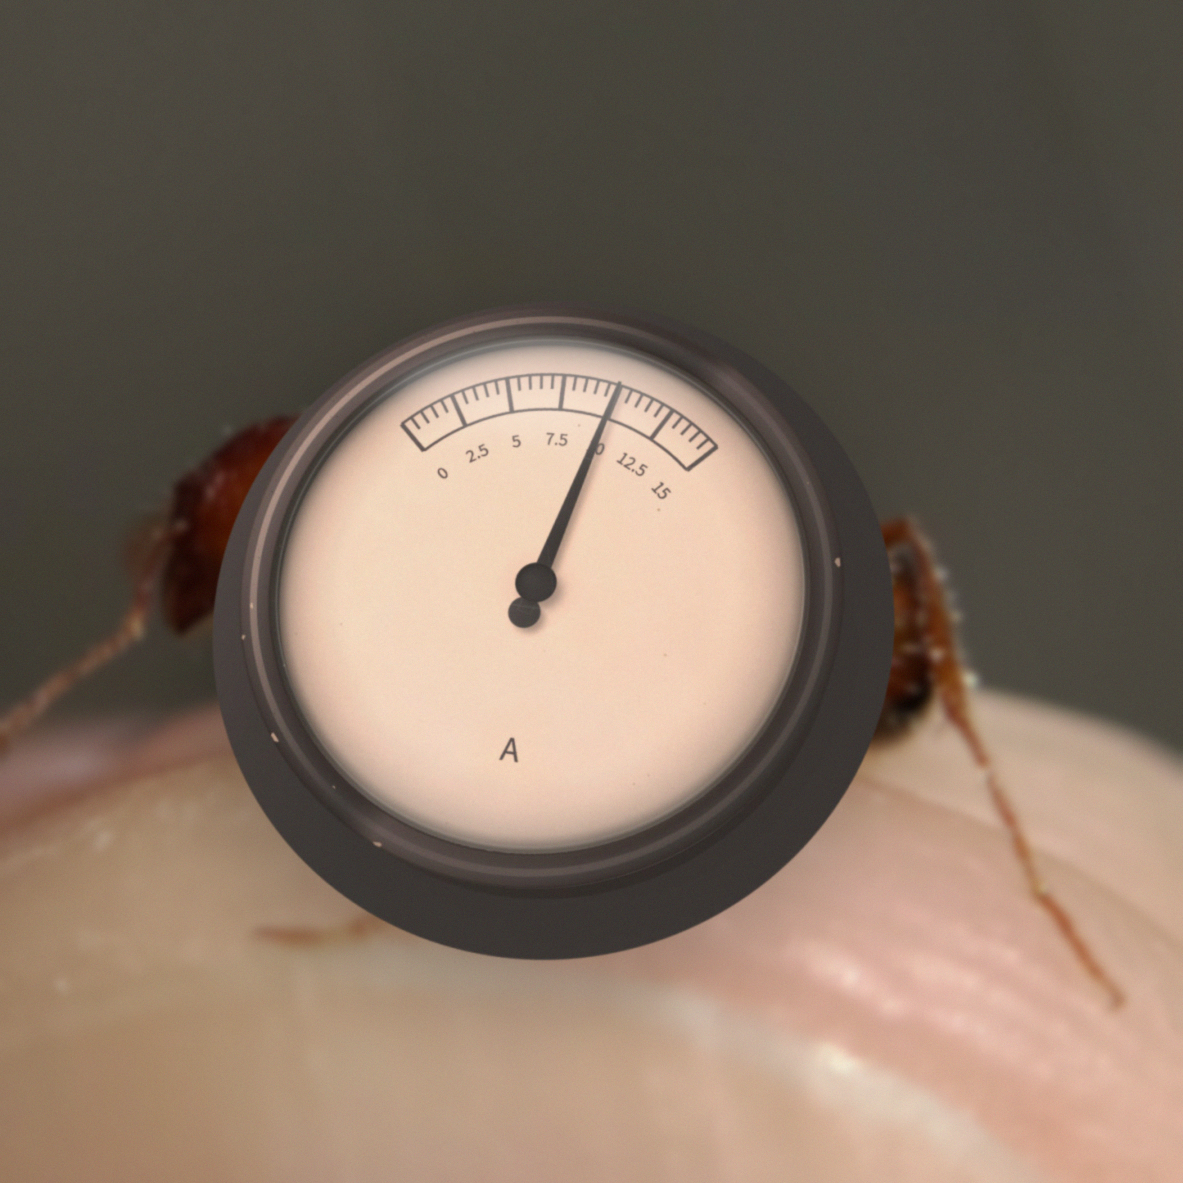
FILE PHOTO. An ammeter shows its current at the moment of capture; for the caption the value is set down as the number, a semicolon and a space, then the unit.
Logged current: 10; A
